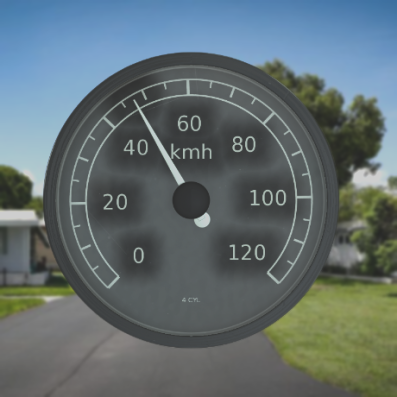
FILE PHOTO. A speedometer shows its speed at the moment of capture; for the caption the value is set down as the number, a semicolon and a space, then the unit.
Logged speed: 47.5; km/h
